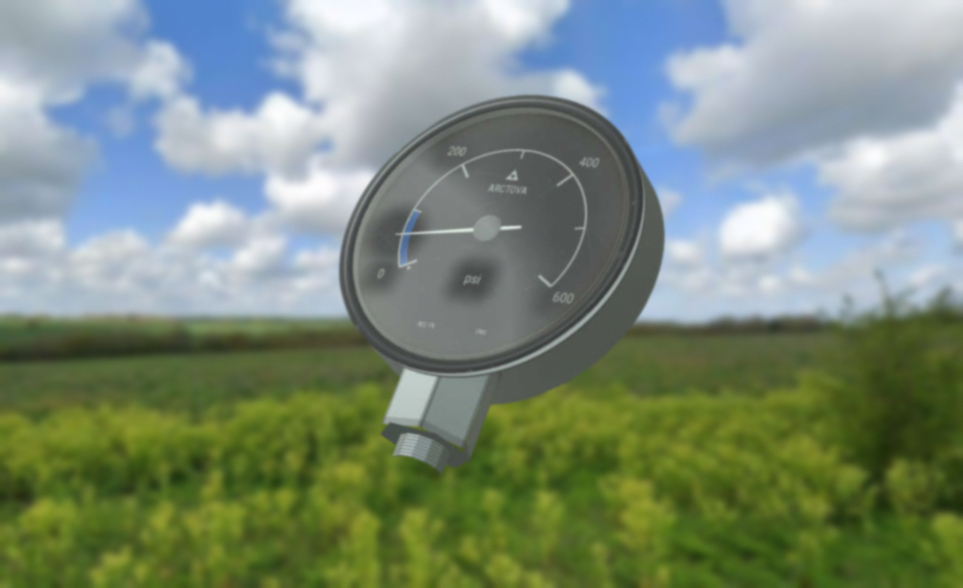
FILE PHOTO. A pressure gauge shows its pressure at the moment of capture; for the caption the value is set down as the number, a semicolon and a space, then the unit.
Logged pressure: 50; psi
